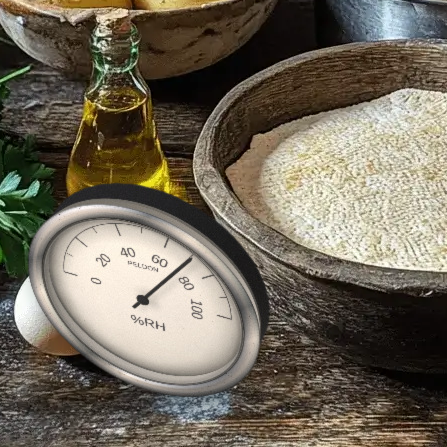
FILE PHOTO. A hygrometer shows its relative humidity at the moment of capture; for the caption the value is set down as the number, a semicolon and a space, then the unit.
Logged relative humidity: 70; %
